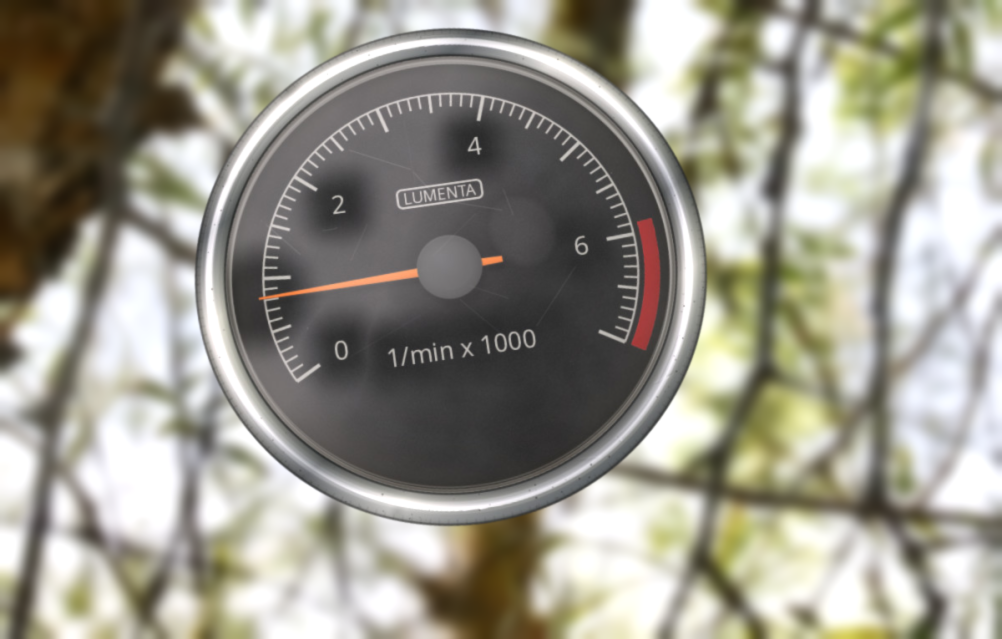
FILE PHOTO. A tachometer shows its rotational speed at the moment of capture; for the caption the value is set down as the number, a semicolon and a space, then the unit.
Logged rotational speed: 800; rpm
